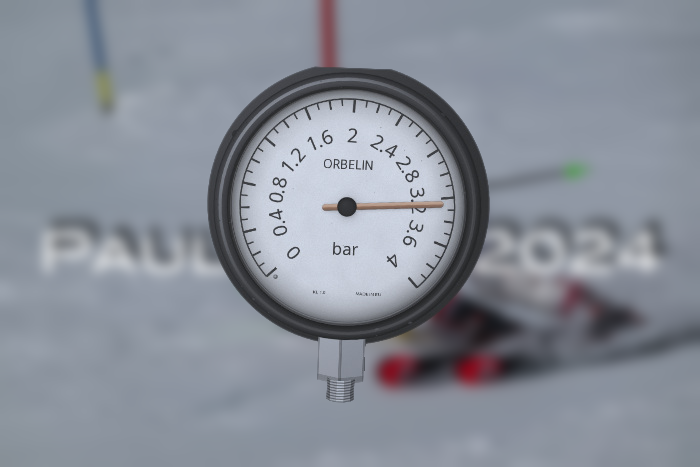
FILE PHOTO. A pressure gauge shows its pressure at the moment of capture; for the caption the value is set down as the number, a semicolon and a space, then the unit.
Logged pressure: 3.25; bar
